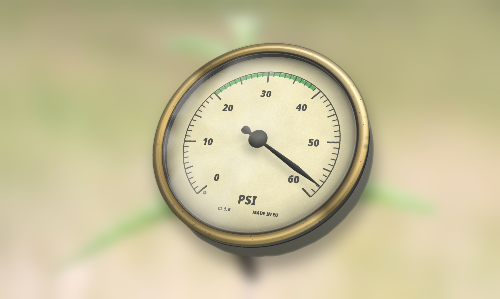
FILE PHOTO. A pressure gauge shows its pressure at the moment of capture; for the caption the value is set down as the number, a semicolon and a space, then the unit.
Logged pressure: 58; psi
